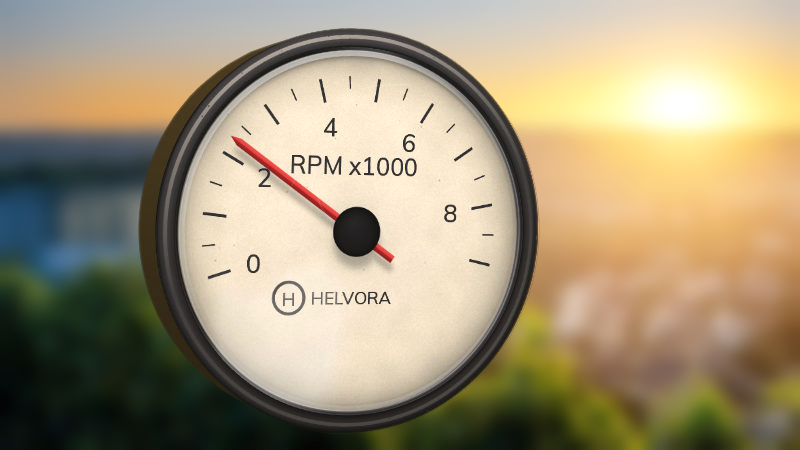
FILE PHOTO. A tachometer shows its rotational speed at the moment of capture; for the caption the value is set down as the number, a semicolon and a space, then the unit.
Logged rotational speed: 2250; rpm
